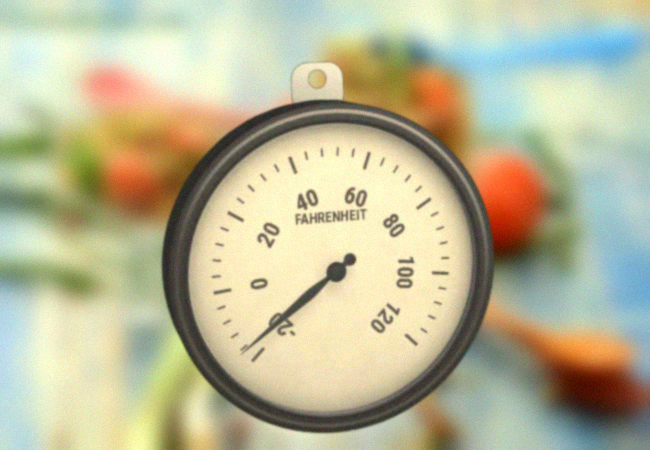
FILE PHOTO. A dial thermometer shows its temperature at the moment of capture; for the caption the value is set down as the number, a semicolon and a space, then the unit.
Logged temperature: -16; °F
